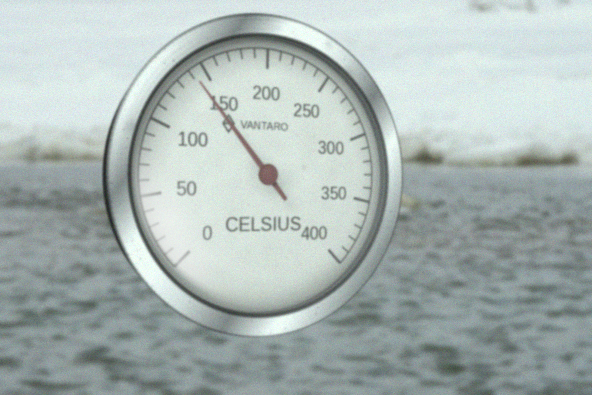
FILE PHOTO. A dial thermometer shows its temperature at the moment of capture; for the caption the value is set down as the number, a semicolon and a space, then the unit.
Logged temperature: 140; °C
